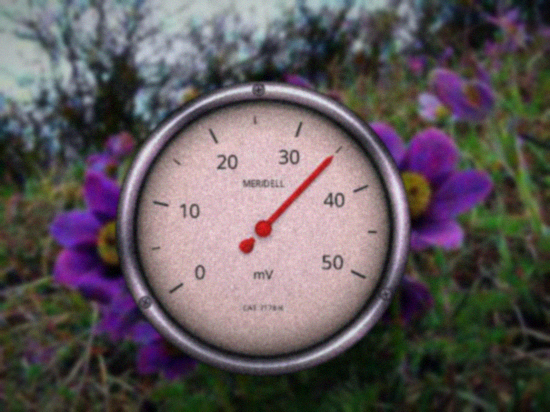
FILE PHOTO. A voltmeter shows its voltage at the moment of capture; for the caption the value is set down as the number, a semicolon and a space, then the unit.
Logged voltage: 35; mV
